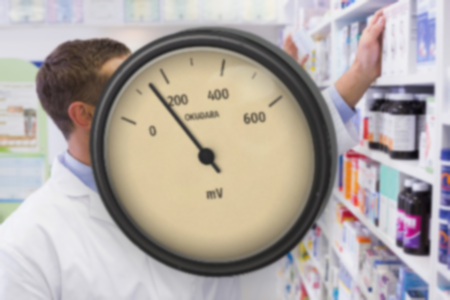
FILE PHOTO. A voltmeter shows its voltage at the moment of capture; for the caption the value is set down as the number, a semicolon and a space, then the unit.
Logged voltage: 150; mV
